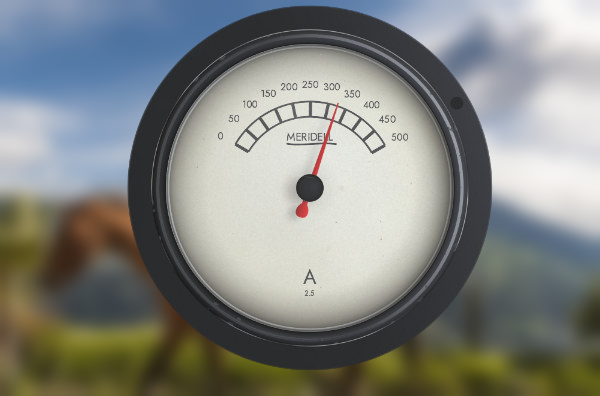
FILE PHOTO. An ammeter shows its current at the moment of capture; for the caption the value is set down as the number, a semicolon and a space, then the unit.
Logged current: 325; A
